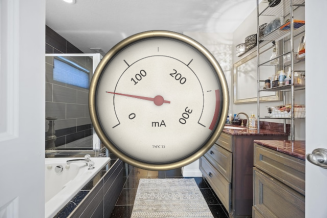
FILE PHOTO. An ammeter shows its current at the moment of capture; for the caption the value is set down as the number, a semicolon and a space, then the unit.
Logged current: 50; mA
